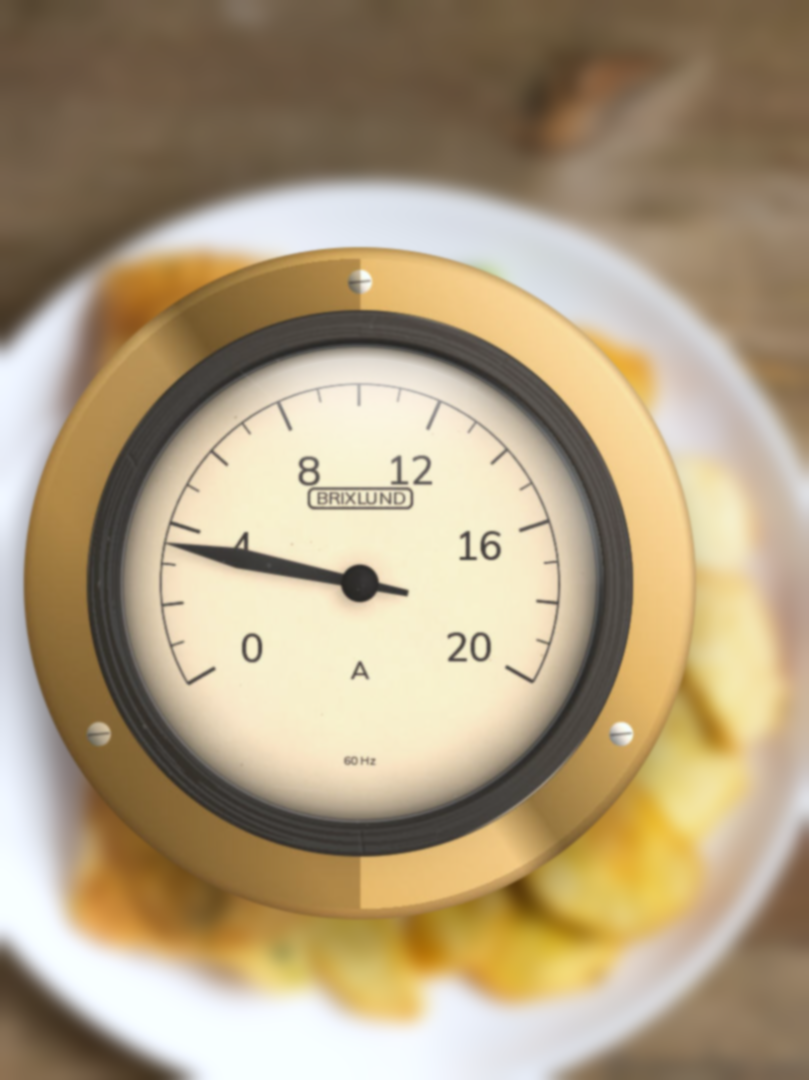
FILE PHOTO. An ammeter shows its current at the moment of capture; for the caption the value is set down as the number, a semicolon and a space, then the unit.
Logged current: 3.5; A
